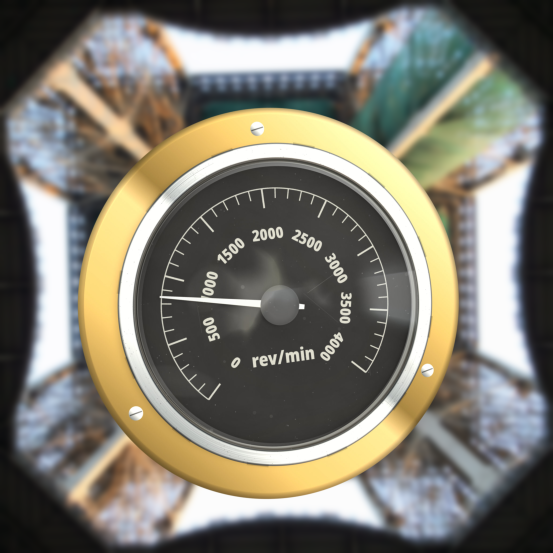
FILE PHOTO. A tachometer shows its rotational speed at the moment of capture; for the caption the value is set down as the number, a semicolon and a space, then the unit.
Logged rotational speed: 850; rpm
